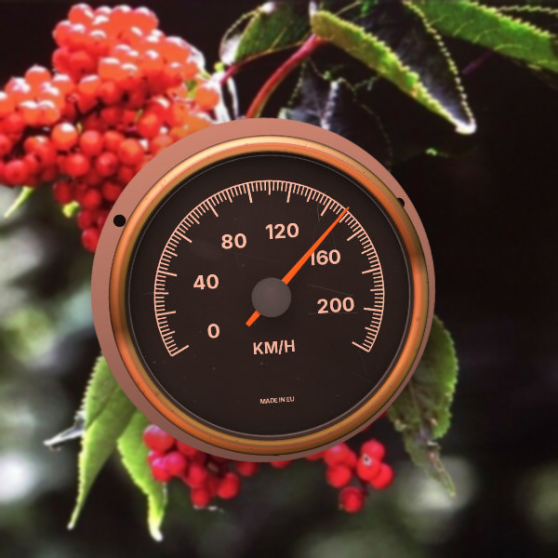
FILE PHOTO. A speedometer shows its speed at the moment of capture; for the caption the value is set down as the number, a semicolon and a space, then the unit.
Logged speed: 148; km/h
